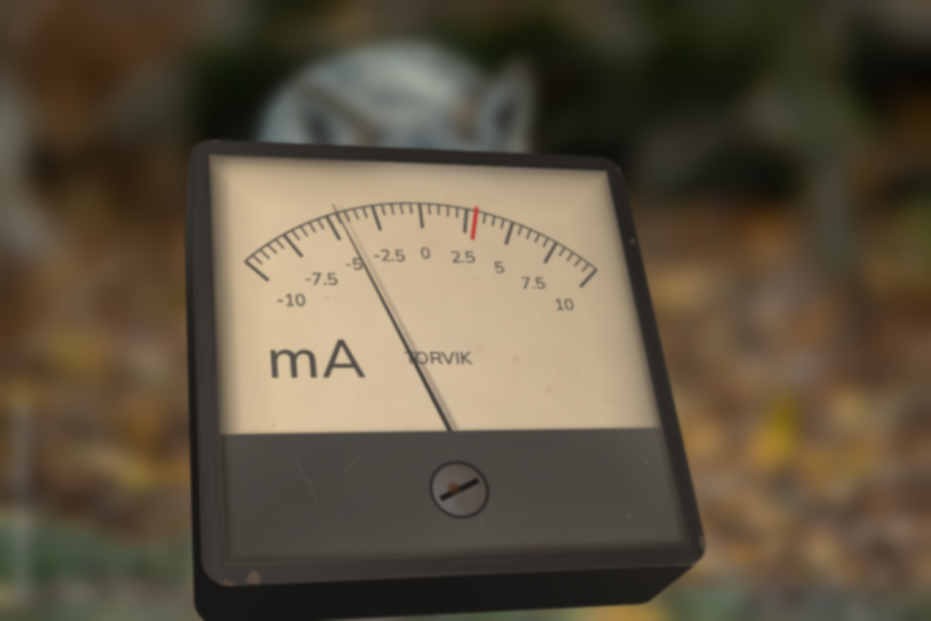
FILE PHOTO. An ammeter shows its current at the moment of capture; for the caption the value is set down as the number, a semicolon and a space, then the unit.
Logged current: -4.5; mA
